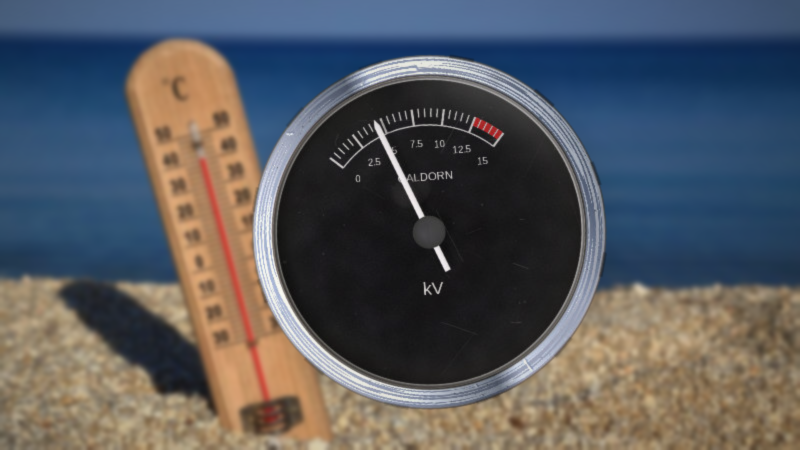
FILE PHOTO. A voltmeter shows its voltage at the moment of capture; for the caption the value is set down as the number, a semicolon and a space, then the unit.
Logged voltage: 4.5; kV
